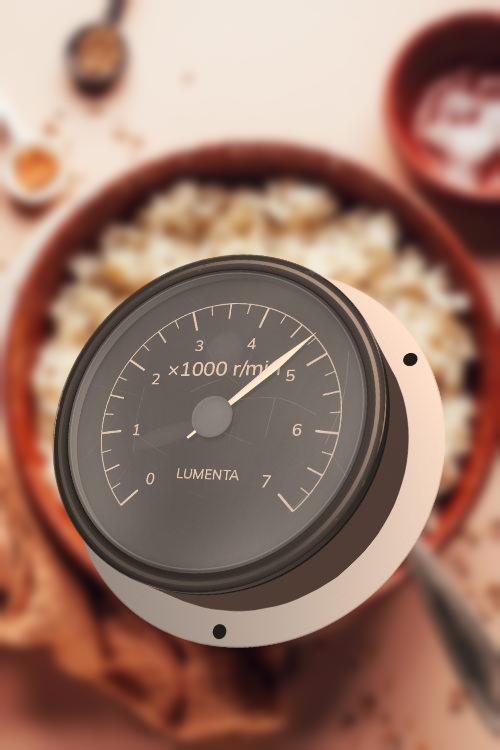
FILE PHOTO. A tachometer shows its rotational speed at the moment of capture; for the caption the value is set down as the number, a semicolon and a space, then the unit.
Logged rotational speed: 4750; rpm
